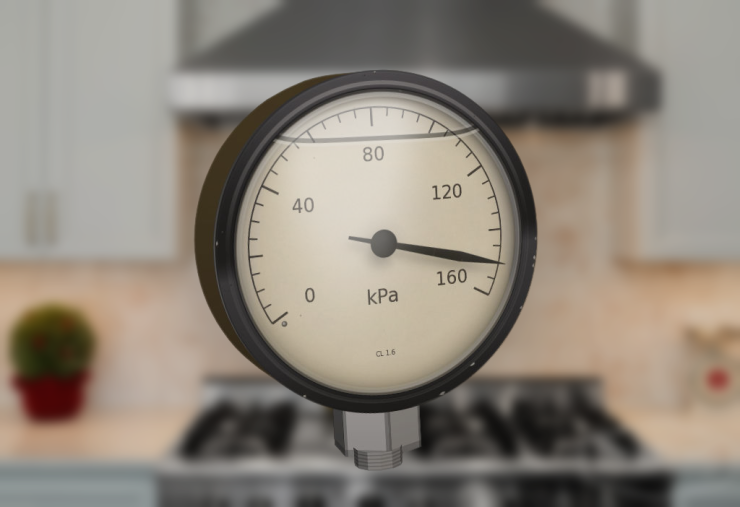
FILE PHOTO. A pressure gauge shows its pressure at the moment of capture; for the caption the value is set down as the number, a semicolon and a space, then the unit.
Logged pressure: 150; kPa
